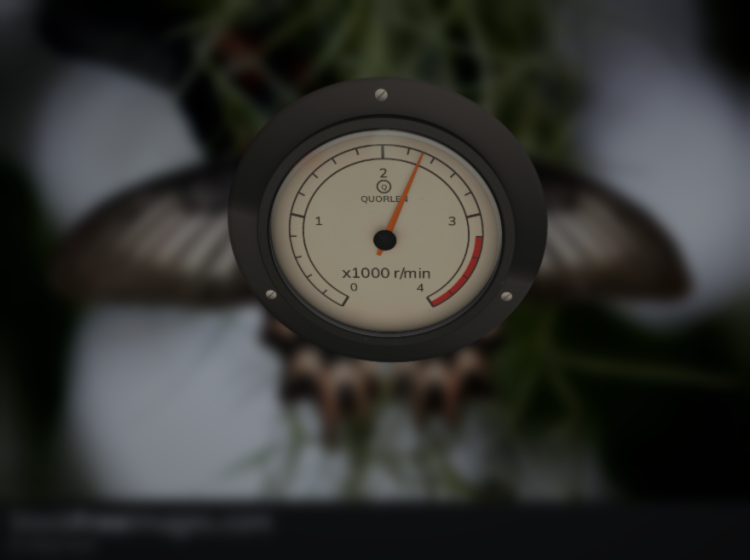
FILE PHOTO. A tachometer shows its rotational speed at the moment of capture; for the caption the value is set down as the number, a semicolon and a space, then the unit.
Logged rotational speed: 2300; rpm
